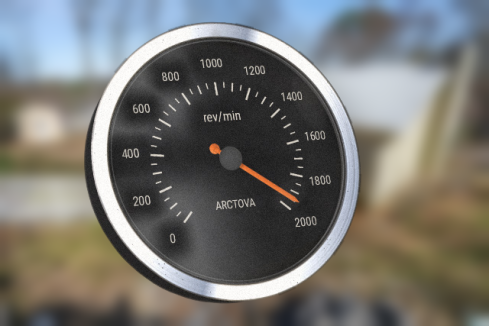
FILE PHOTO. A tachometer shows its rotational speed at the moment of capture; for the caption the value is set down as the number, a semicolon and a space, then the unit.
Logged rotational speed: 1950; rpm
